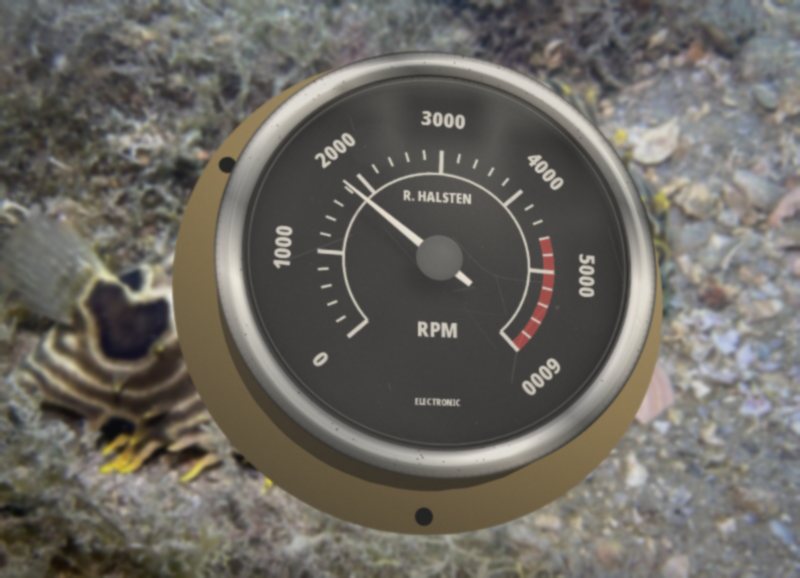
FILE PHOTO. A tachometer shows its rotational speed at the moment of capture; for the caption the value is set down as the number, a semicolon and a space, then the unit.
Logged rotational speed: 1800; rpm
